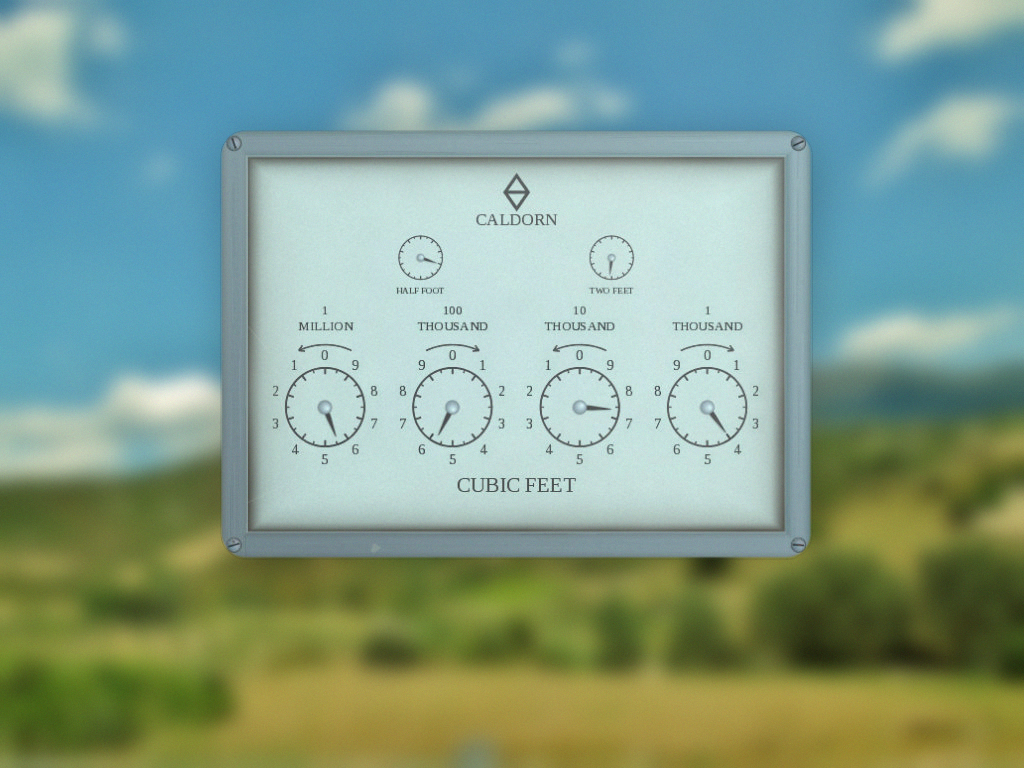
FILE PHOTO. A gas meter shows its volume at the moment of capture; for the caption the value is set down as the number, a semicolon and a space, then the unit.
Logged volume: 557400; ft³
